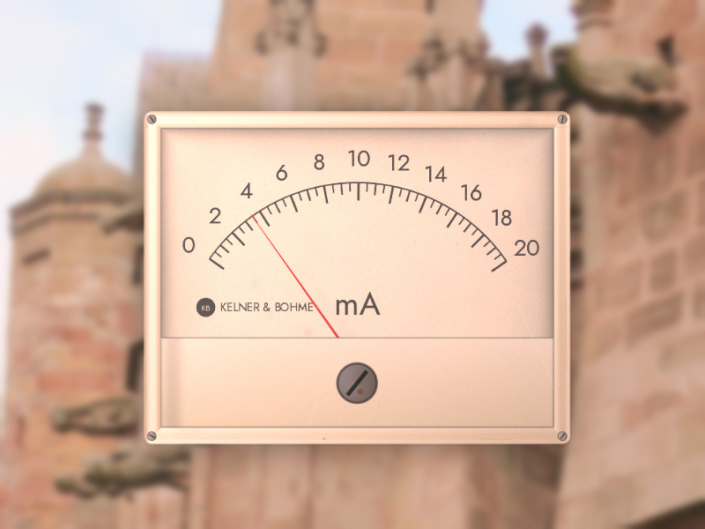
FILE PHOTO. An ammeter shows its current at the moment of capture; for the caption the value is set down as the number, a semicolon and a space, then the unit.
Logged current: 3.5; mA
